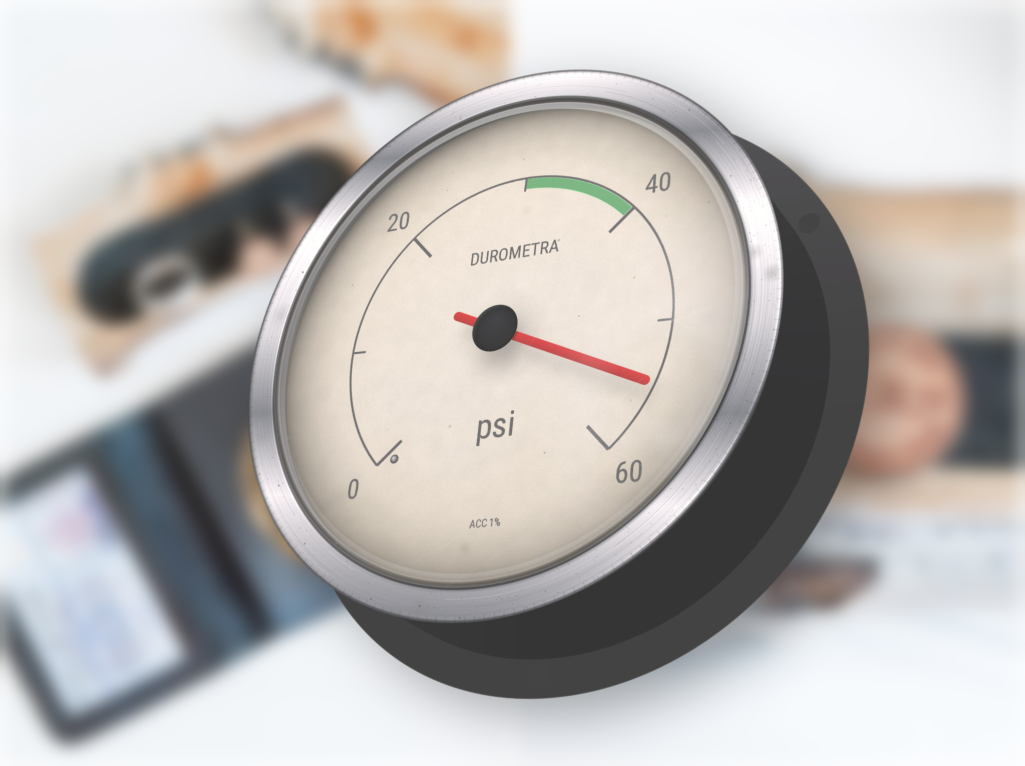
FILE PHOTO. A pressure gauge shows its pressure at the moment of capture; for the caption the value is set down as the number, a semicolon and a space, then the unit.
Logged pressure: 55; psi
